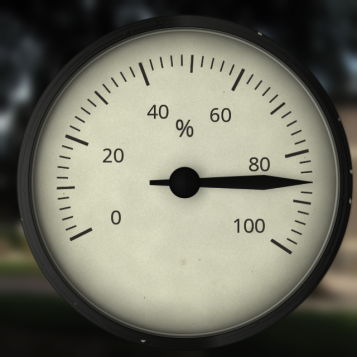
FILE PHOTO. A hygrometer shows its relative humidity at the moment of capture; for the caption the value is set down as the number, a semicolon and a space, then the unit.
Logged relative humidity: 86; %
